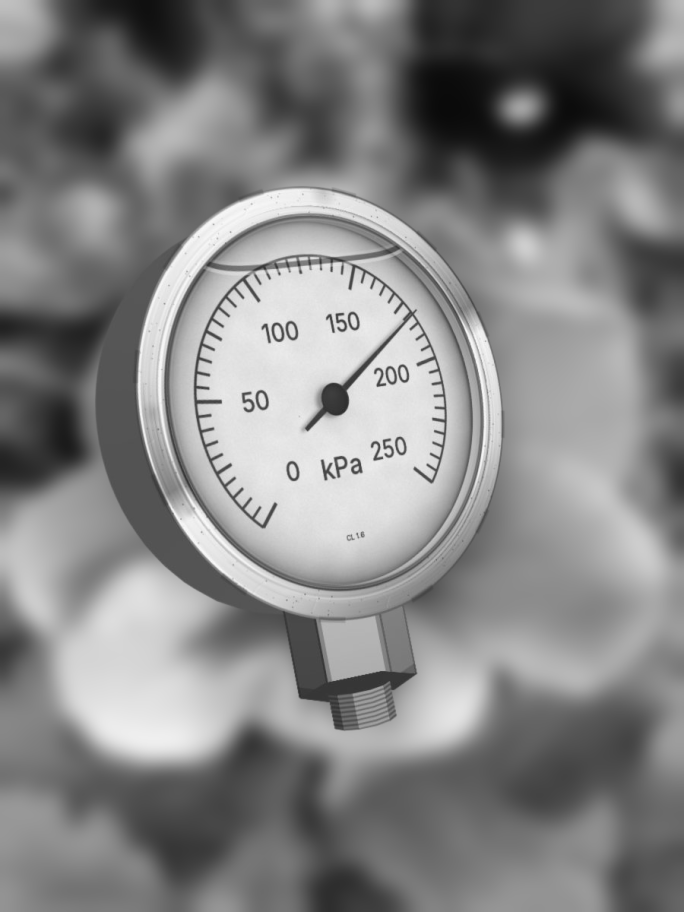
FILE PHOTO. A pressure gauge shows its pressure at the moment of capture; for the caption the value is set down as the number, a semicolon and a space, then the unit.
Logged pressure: 180; kPa
